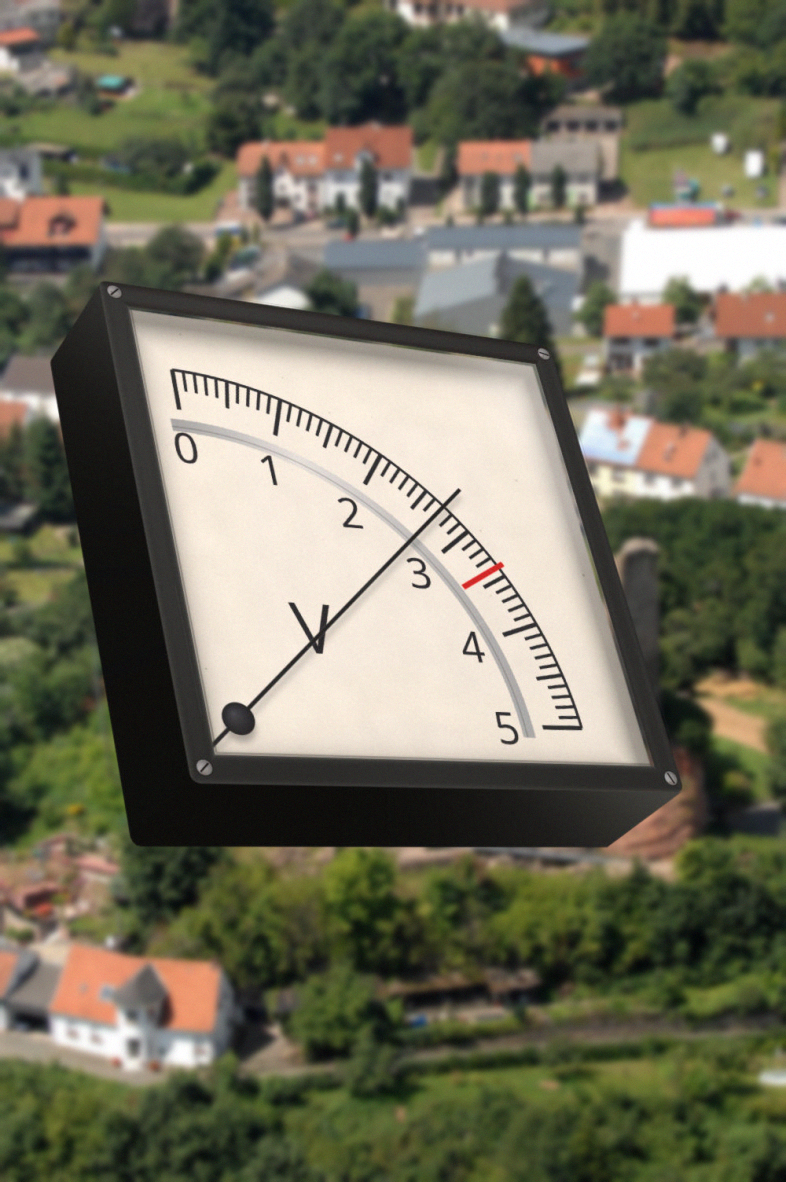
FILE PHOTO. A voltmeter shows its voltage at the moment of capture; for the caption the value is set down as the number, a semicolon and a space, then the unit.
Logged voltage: 2.7; V
